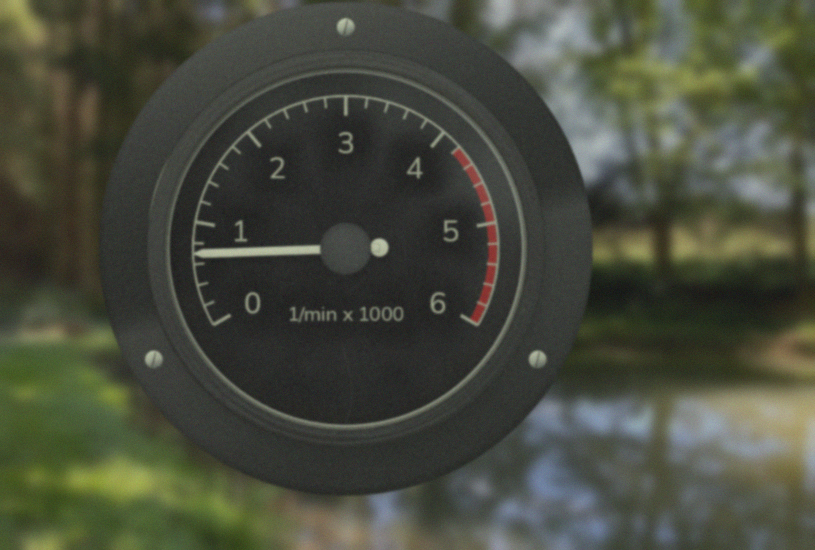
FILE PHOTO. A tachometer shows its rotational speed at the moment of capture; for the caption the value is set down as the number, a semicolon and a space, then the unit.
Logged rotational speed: 700; rpm
